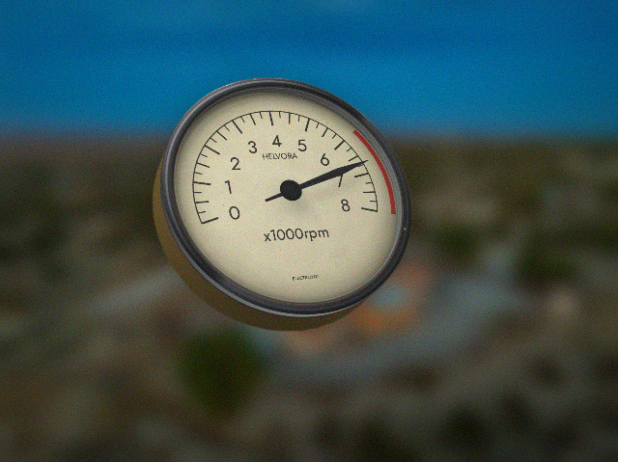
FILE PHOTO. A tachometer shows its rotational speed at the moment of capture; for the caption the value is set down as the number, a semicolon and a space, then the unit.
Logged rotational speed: 6750; rpm
